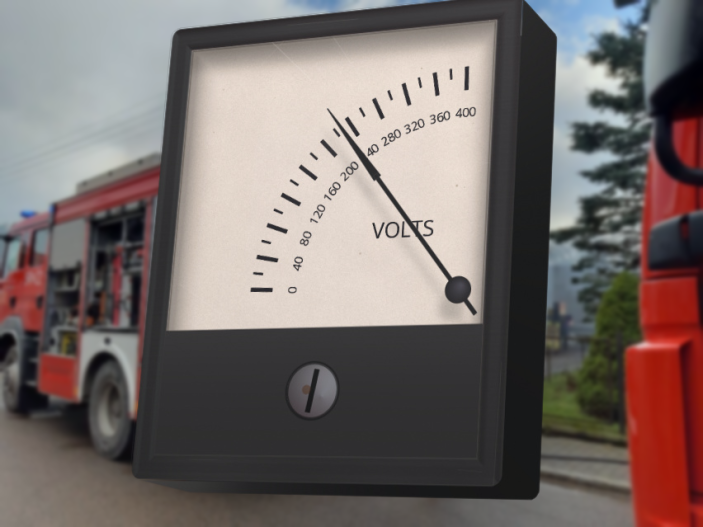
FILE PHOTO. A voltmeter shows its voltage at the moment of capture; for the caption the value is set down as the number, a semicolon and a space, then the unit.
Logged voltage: 230; V
